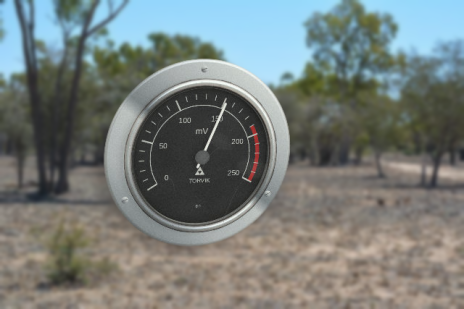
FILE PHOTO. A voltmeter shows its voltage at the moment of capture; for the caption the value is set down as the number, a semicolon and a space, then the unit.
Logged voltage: 150; mV
